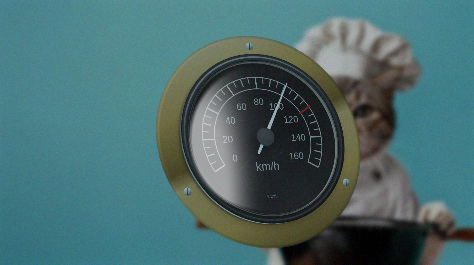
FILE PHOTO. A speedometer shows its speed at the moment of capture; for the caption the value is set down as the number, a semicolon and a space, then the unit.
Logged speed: 100; km/h
